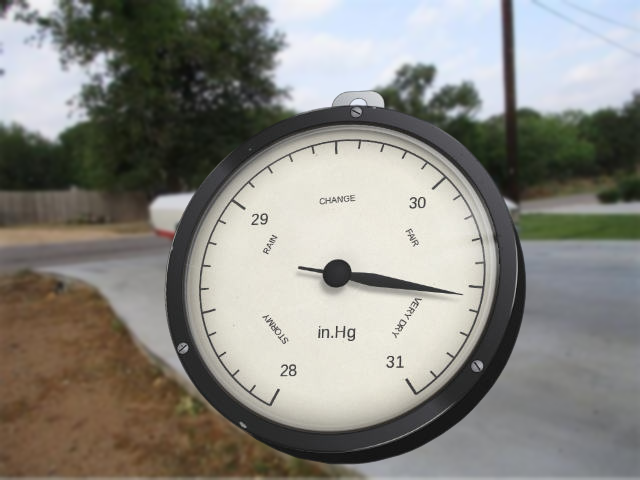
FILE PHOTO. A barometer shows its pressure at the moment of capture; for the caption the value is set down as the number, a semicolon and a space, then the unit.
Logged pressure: 30.55; inHg
